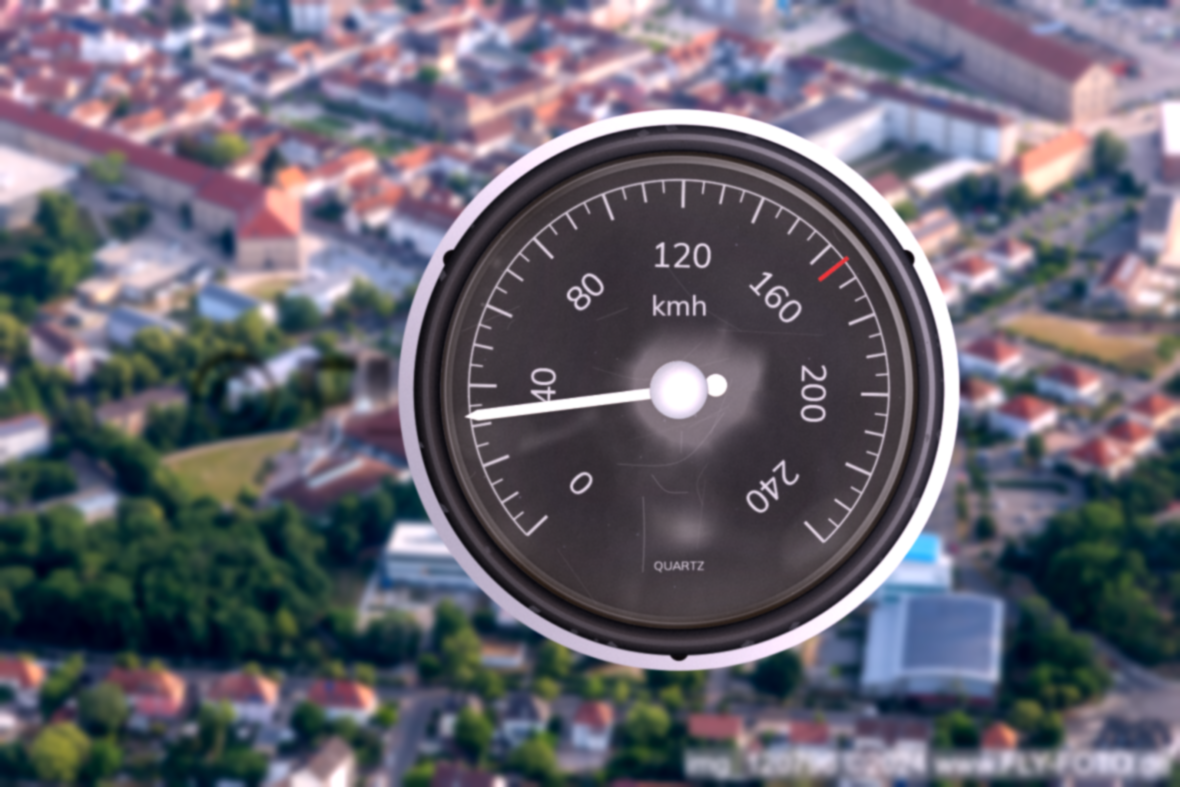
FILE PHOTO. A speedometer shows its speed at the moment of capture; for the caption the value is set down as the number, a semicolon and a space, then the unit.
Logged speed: 32.5; km/h
